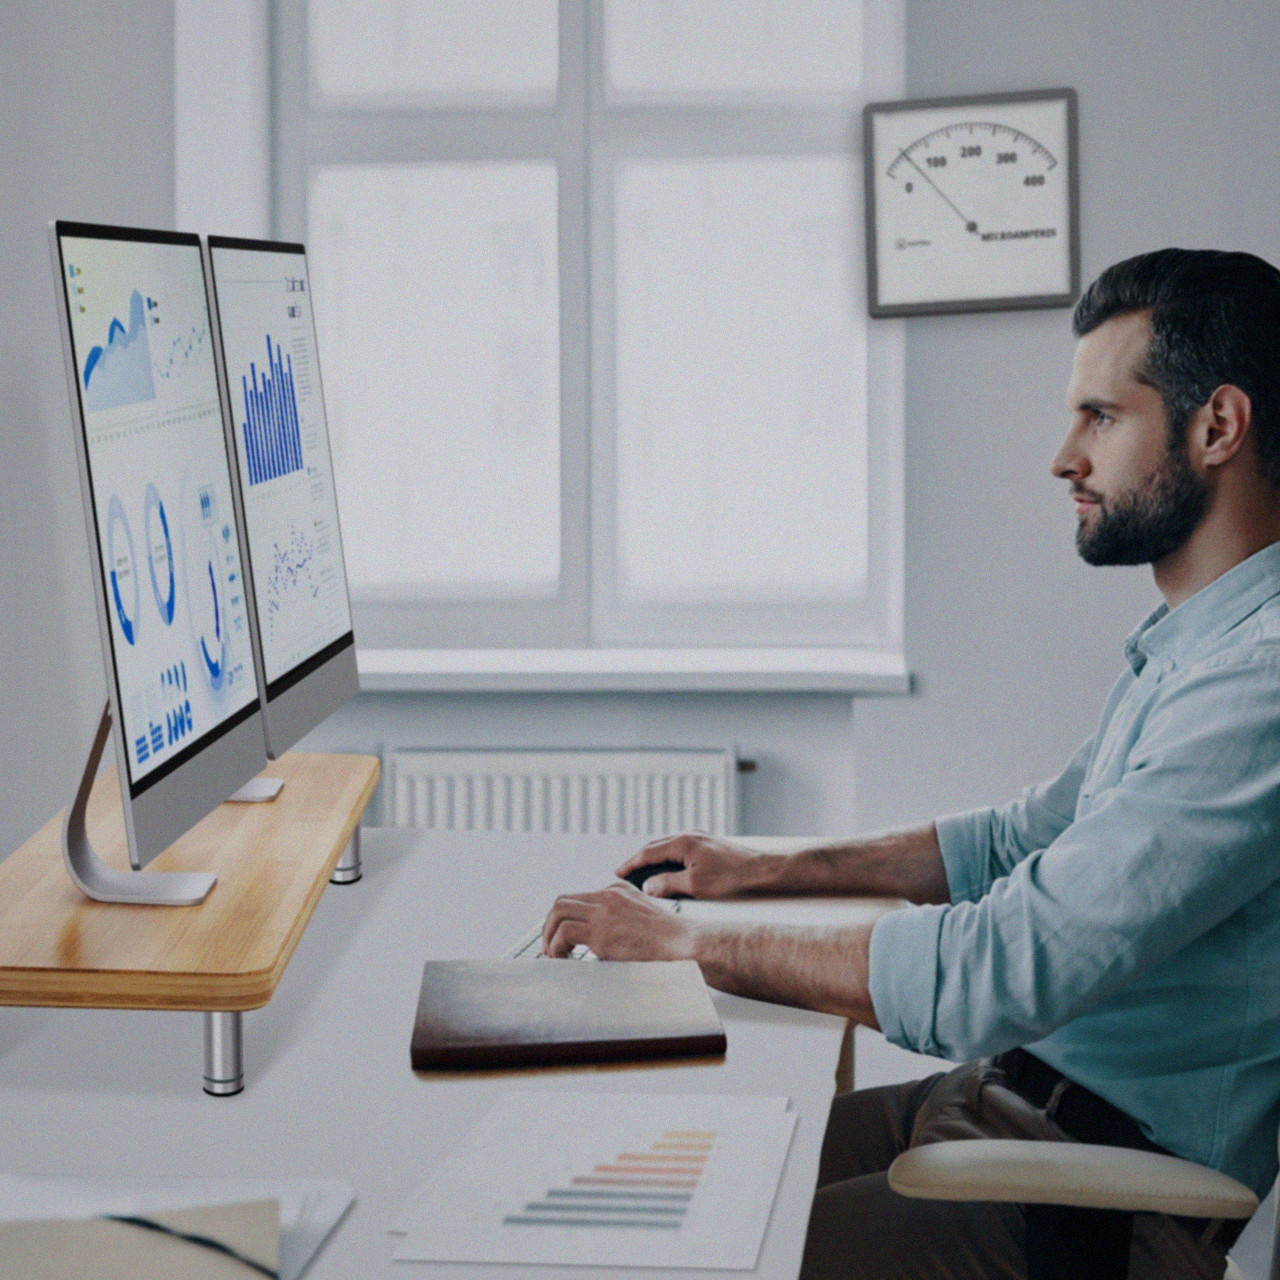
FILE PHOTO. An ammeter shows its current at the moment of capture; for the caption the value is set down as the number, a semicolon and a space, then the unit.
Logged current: 50; µA
